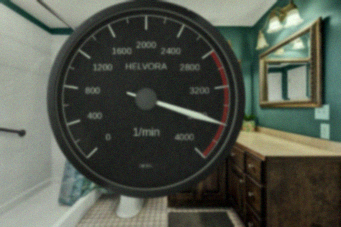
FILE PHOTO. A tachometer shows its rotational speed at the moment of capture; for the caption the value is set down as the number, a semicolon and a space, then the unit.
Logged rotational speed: 3600; rpm
